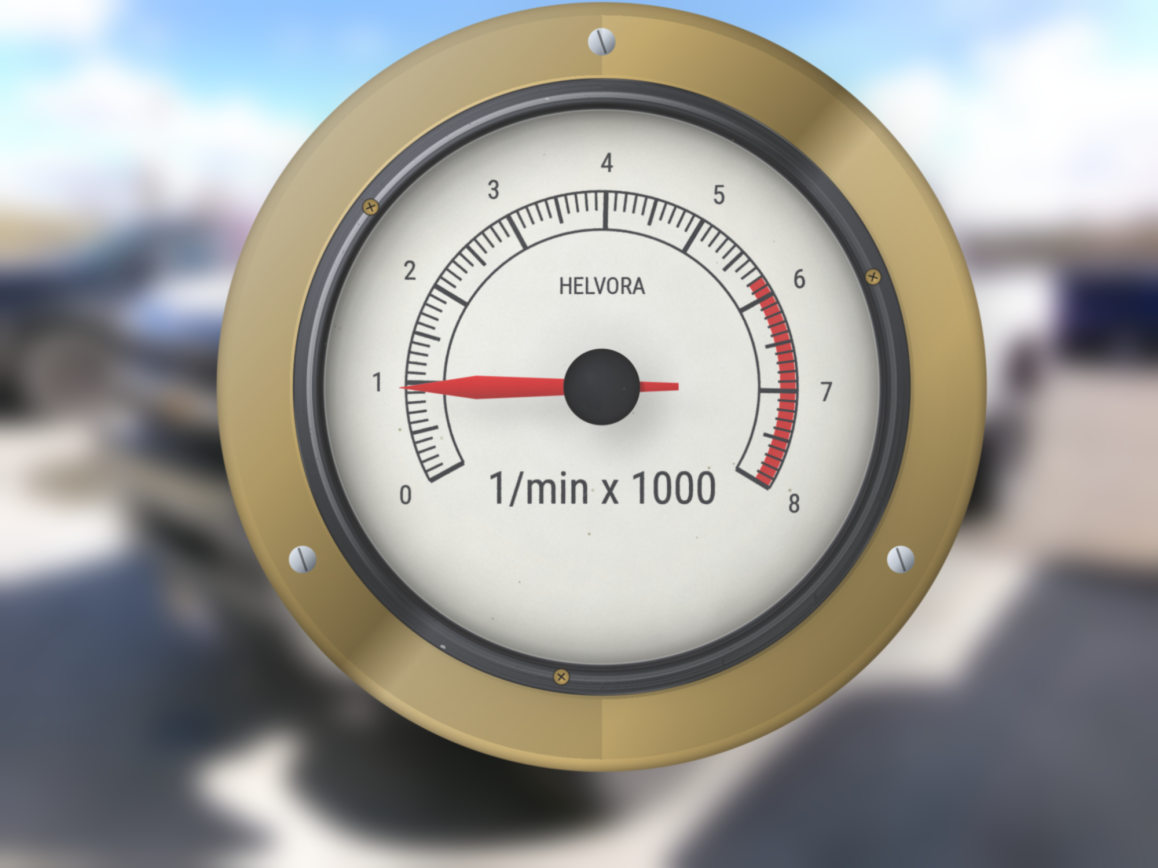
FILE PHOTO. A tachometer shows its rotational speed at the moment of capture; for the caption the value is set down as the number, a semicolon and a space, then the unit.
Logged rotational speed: 950; rpm
